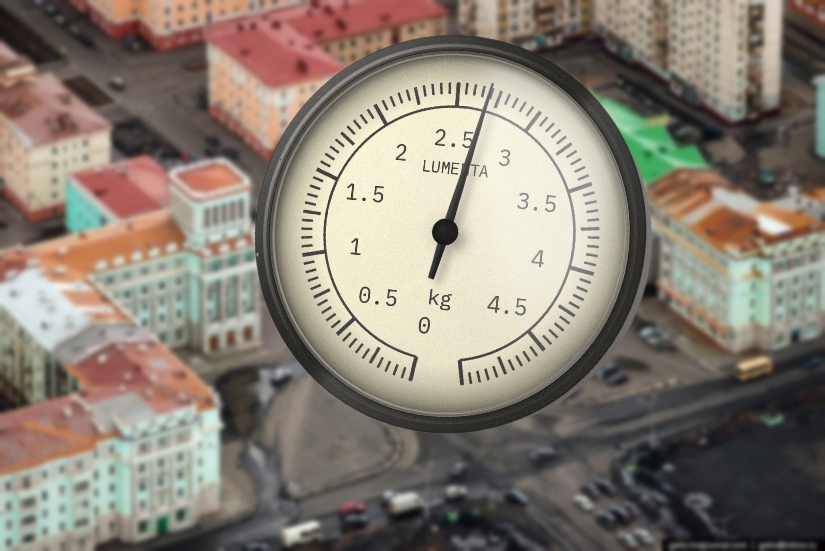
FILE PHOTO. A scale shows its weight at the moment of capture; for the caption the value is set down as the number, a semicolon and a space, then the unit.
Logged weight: 2.7; kg
